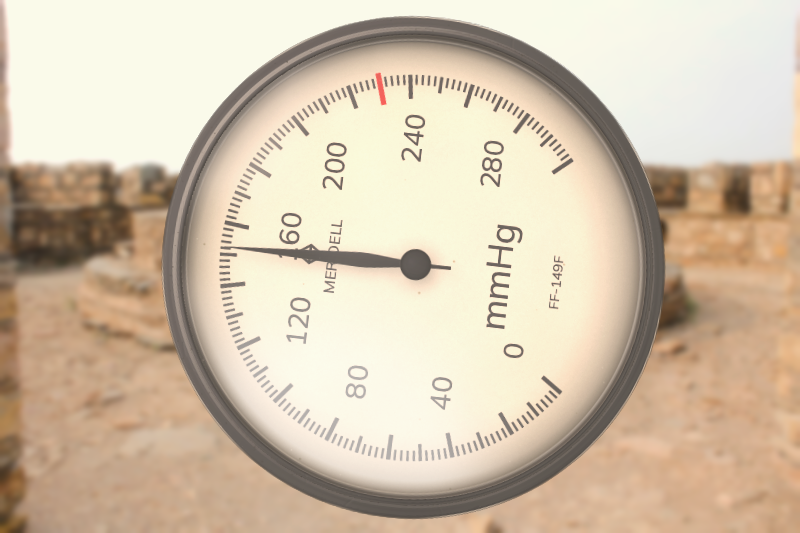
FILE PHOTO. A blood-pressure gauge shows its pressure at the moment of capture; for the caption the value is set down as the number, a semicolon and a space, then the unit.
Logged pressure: 152; mmHg
